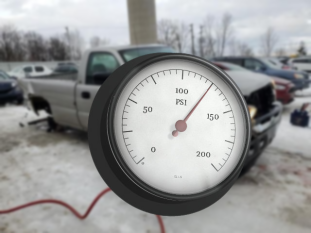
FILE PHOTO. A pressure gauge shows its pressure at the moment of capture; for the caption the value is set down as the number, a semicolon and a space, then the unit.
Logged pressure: 125; psi
